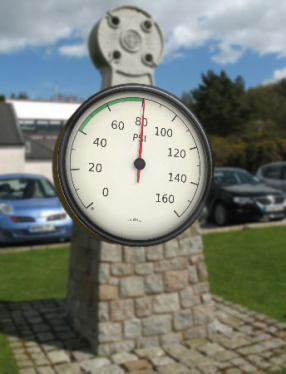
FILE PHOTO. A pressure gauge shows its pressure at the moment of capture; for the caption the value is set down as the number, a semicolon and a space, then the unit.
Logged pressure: 80; psi
